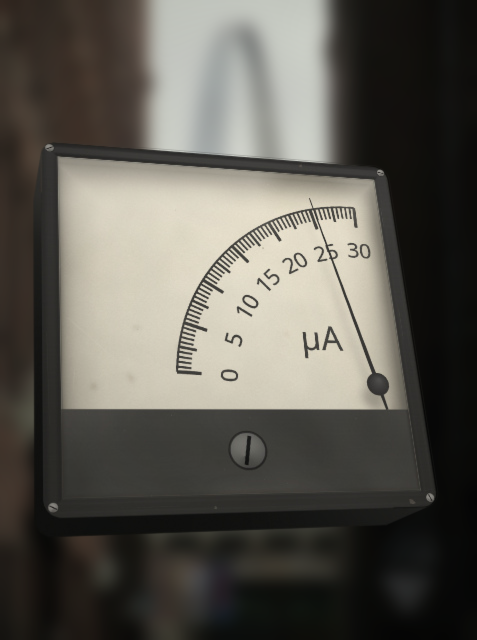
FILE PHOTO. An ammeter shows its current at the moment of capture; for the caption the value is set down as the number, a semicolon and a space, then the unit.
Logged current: 25; µA
